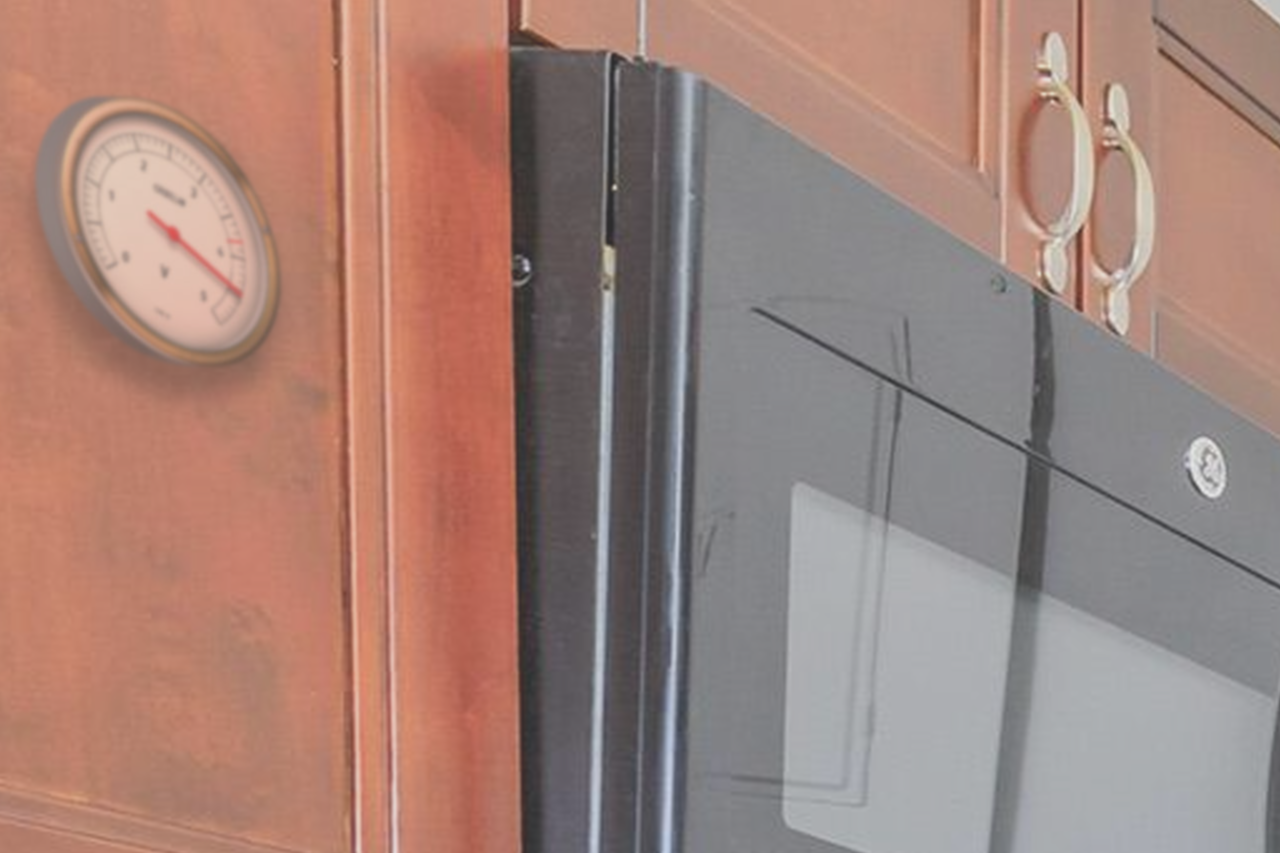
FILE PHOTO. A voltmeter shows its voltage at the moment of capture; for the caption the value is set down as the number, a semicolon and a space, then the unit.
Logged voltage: 4.5; V
